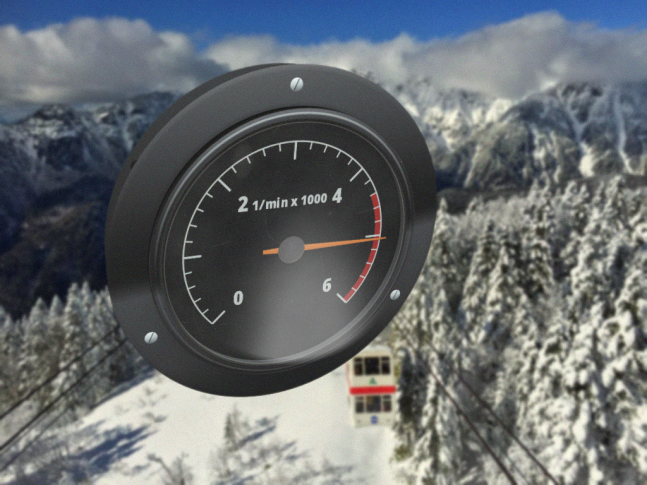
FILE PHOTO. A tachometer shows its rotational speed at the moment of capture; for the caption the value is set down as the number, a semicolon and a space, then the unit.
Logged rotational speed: 5000; rpm
